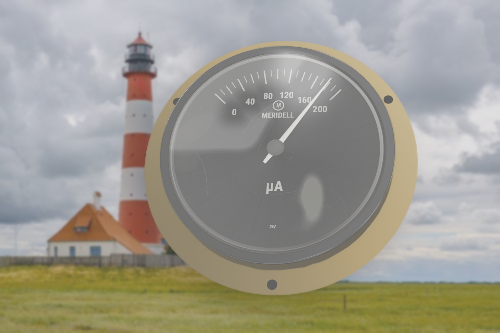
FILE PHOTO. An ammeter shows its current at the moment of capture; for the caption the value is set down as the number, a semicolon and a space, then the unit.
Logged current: 180; µA
